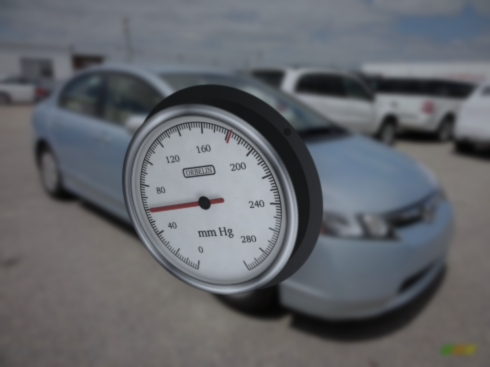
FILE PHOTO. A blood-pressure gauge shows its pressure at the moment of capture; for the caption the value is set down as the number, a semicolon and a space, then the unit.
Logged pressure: 60; mmHg
